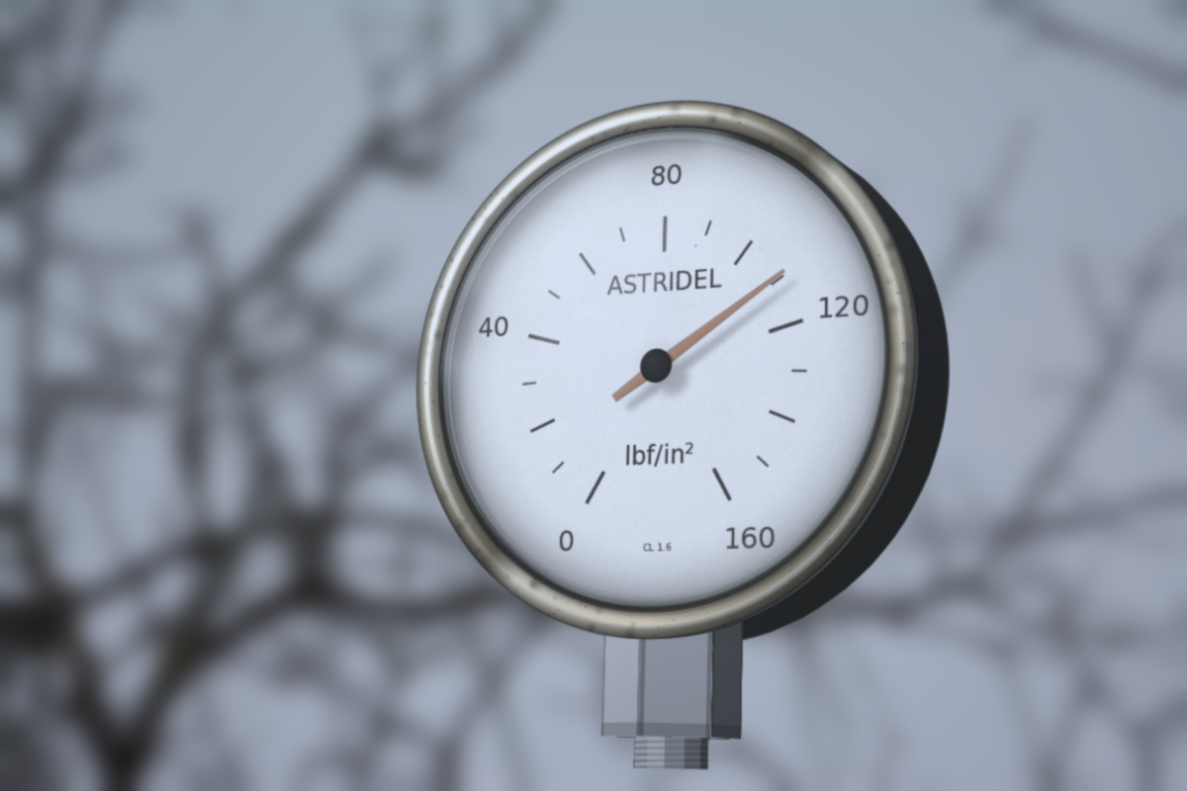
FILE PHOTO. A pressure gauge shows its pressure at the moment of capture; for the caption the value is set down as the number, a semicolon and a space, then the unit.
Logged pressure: 110; psi
